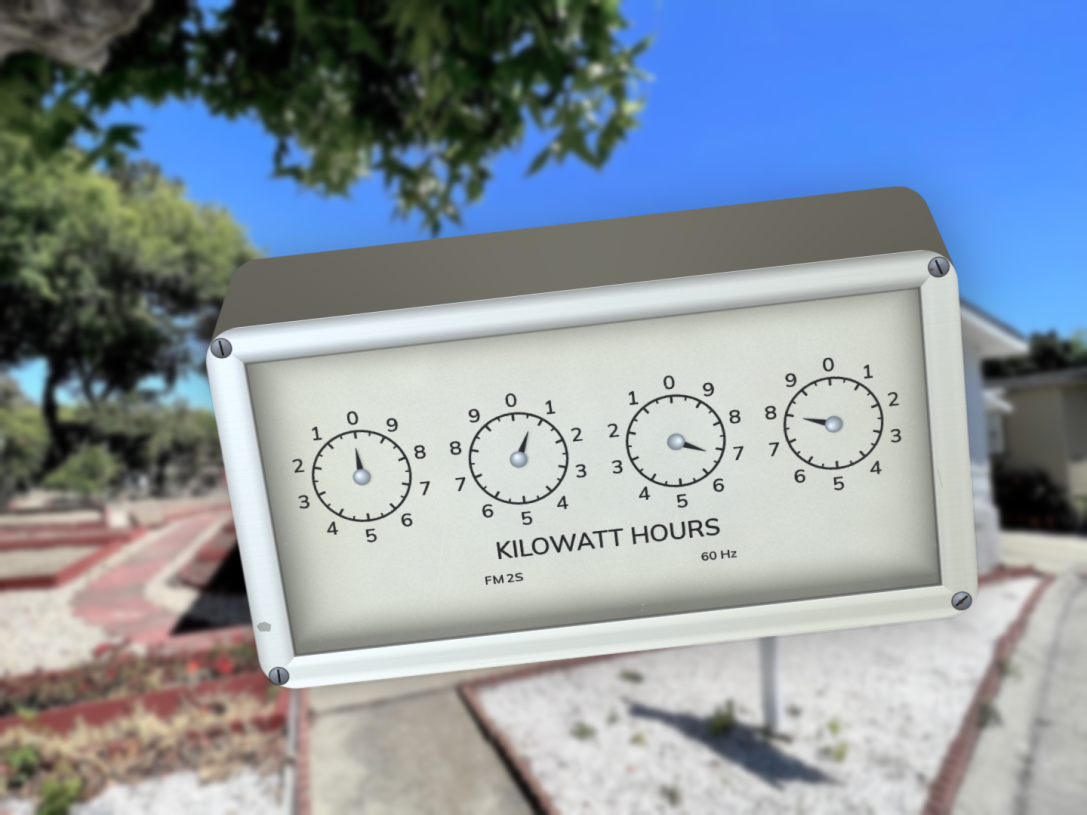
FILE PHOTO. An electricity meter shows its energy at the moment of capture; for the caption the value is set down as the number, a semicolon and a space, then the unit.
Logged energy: 68; kWh
